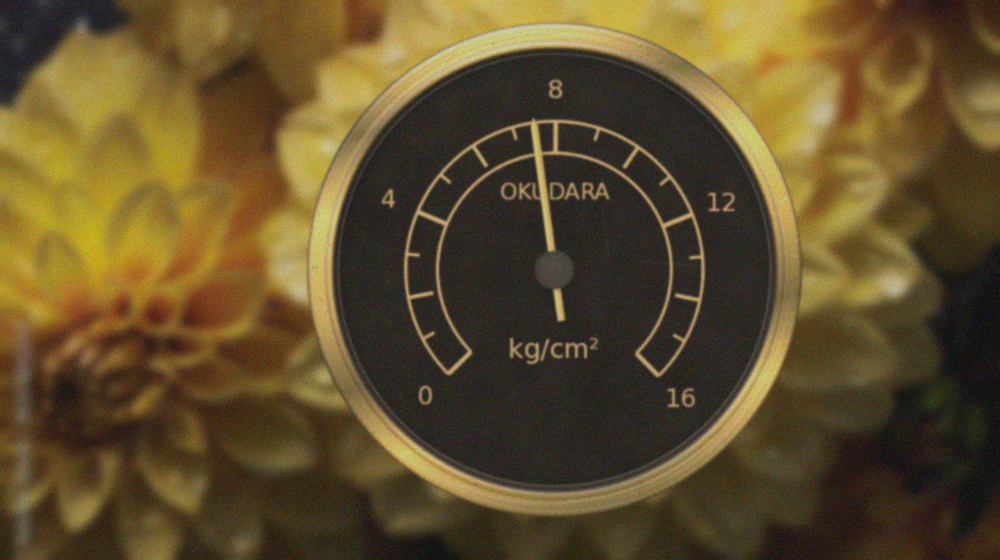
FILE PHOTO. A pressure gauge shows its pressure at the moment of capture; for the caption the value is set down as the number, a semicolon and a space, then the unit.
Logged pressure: 7.5; kg/cm²
